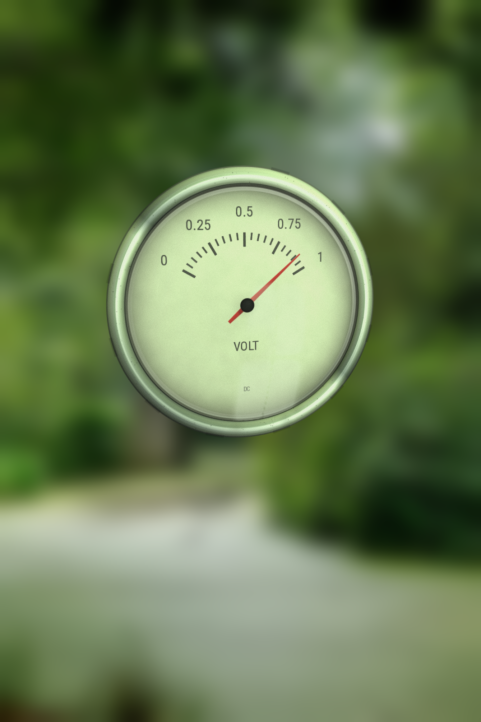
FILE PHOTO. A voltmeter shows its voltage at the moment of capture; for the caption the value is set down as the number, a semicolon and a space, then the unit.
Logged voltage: 0.9; V
